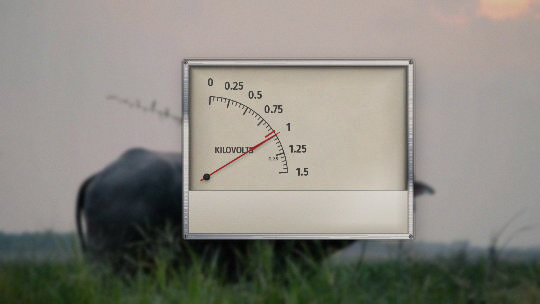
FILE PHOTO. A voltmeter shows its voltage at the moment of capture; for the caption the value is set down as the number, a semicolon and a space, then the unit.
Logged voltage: 1; kV
